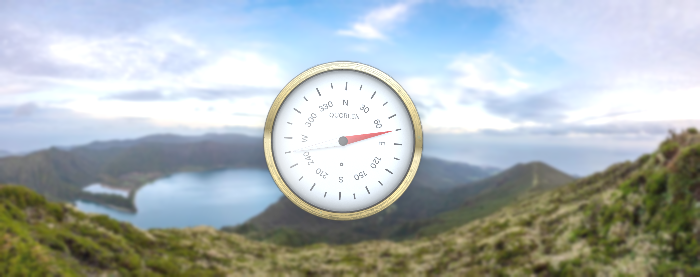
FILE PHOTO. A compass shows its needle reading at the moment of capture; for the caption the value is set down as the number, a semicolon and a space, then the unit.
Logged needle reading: 75; °
